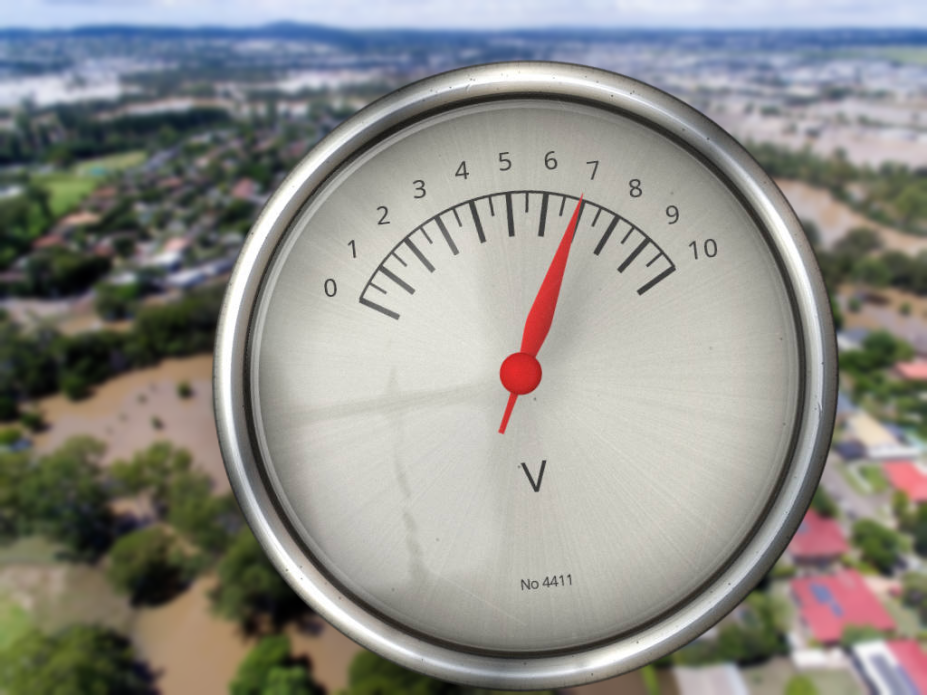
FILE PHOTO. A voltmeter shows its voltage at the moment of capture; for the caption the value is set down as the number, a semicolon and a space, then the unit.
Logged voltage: 7; V
